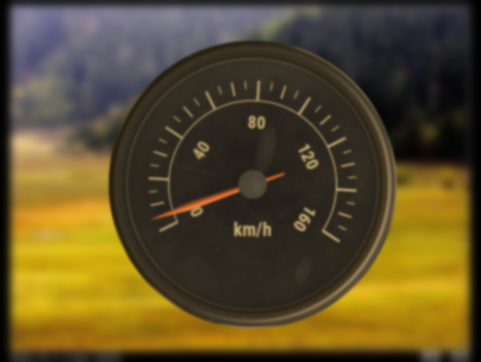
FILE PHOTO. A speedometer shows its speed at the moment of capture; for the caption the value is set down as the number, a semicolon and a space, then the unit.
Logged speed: 5; km/h
